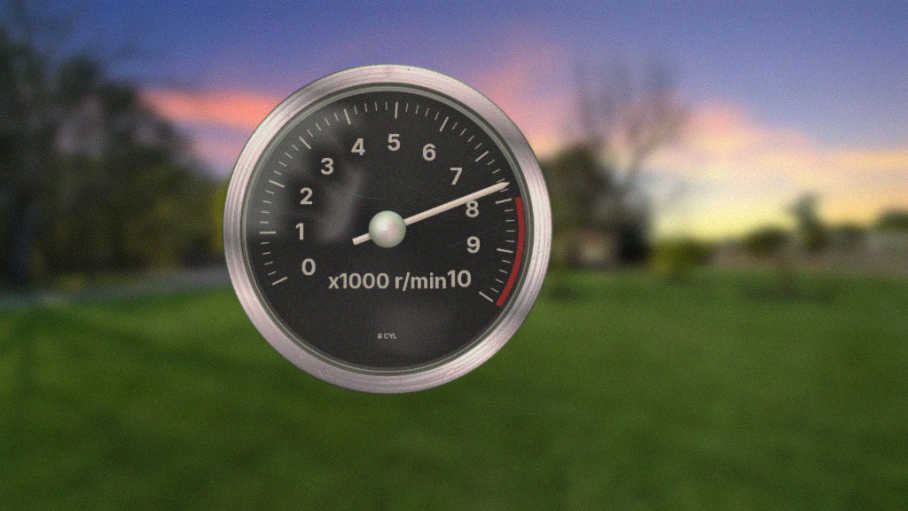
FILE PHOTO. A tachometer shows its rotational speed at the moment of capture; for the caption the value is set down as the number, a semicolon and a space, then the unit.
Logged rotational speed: 7700; rpm
